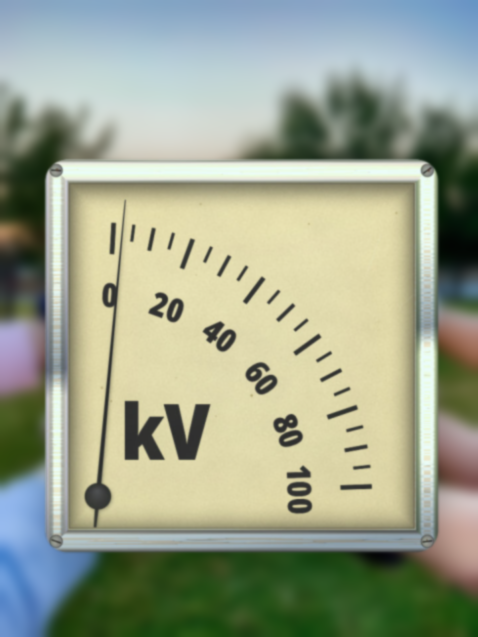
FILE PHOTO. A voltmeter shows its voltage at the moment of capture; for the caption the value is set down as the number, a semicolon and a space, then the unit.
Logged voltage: 2.5; kV
